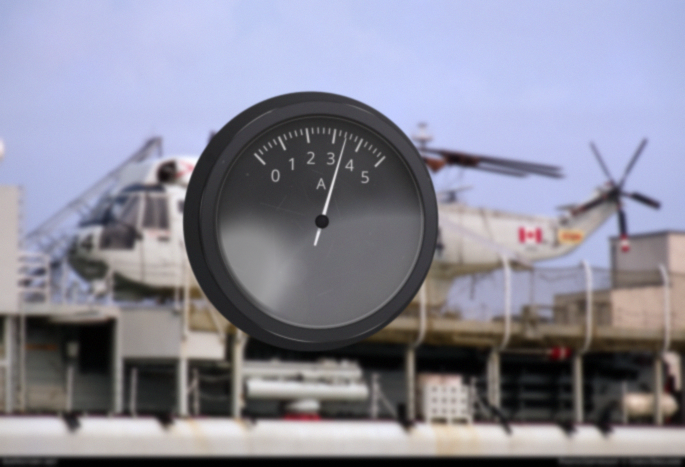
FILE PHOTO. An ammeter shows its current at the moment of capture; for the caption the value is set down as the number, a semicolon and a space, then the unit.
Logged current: 3.4; A
